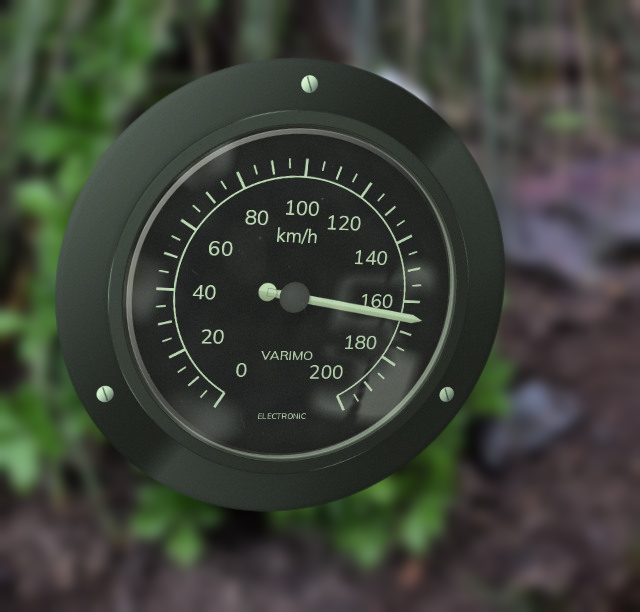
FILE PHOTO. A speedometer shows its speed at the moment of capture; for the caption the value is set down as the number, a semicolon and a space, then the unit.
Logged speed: 165; km/h
